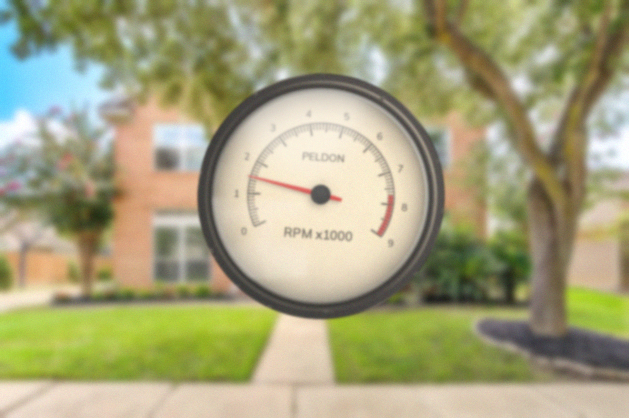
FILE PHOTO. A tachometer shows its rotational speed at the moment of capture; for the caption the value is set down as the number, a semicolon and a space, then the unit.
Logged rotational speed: 1500; rpm
